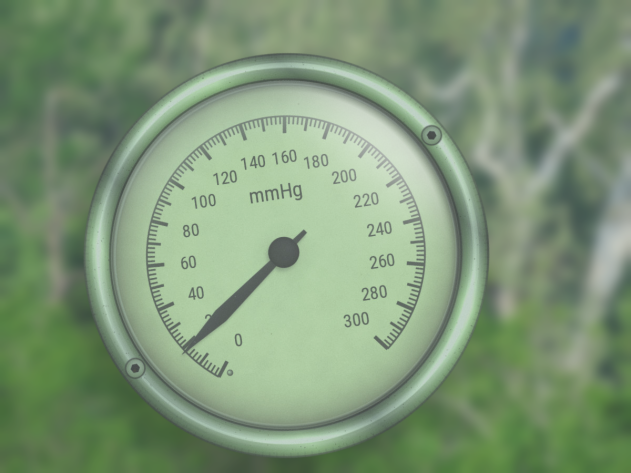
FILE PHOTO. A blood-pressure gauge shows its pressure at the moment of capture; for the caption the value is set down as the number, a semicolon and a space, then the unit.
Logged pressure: 18; mmHg
